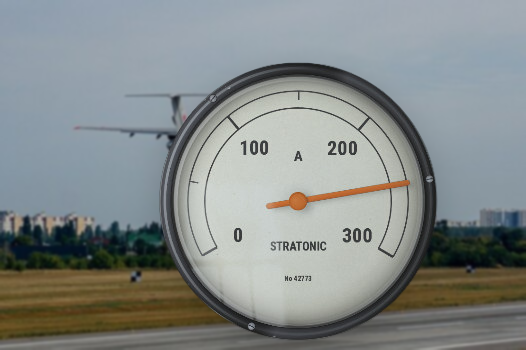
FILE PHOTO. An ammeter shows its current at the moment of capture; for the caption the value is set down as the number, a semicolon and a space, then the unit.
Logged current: 250; A
